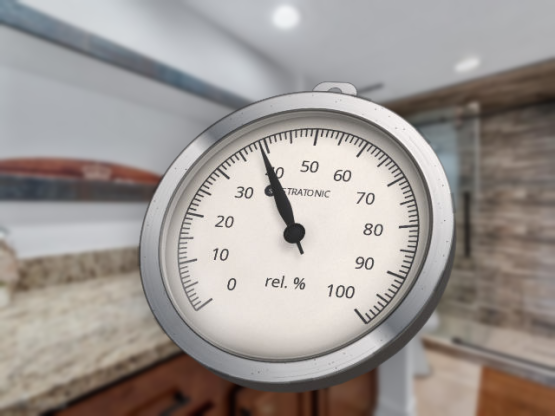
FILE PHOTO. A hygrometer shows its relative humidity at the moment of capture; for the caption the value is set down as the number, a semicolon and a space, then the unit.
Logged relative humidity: 39; %
